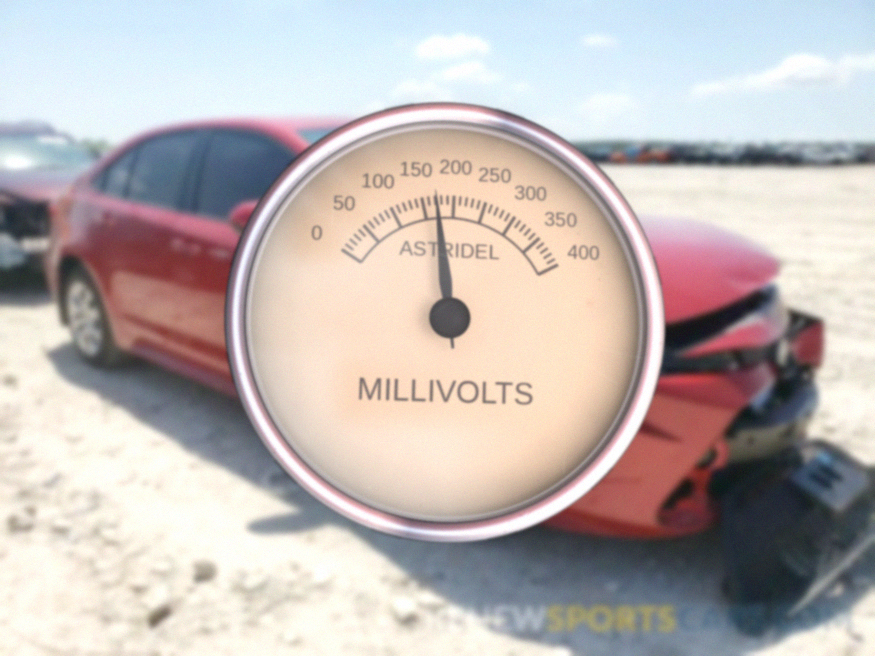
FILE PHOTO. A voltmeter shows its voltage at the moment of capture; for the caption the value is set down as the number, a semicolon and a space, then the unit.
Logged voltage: 170; mV
